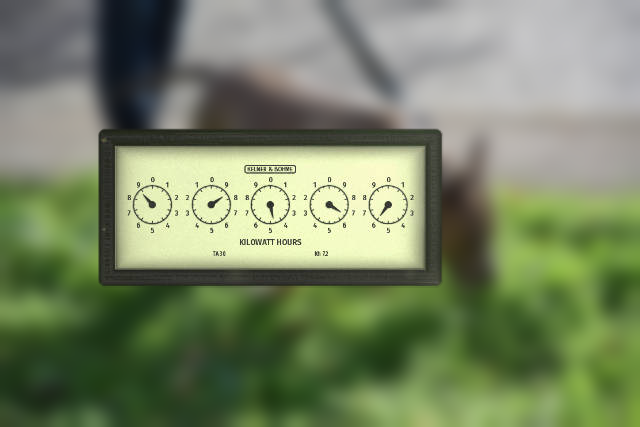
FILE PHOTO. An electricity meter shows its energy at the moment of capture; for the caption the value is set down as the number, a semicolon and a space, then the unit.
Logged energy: 88466; kWh
